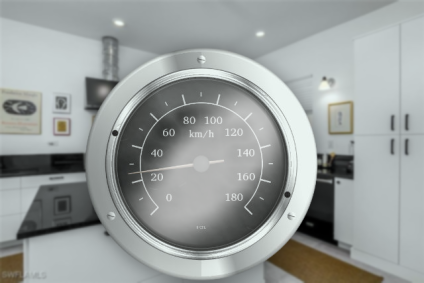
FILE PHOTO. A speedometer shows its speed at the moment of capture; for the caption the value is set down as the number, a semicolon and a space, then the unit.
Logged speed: 25; km/h
